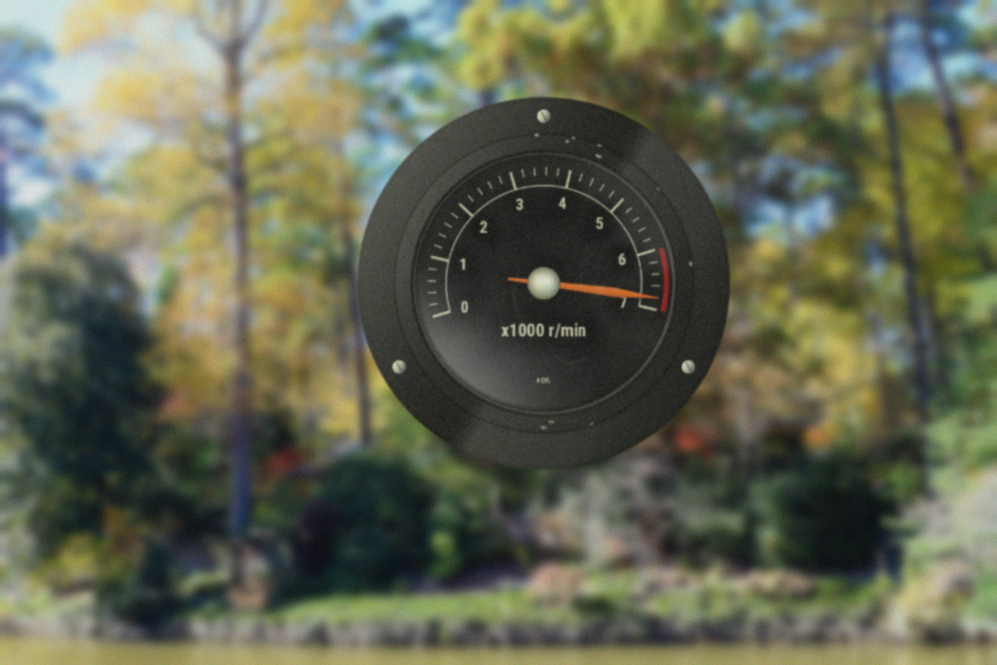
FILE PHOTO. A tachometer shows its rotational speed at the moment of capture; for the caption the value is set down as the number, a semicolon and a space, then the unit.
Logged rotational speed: 6800; rpm
